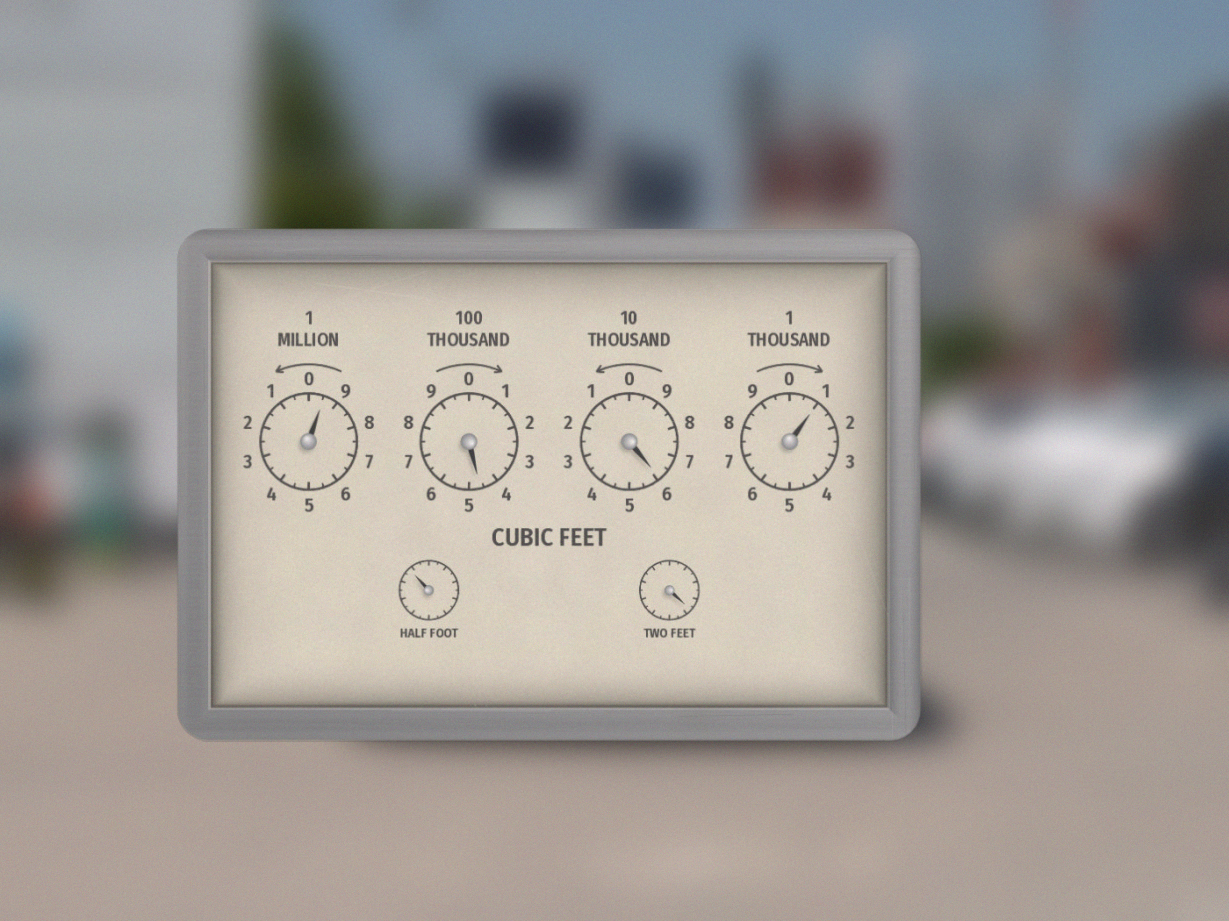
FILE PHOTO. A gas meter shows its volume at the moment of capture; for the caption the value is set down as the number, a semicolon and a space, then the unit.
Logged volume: 946100; ft³
